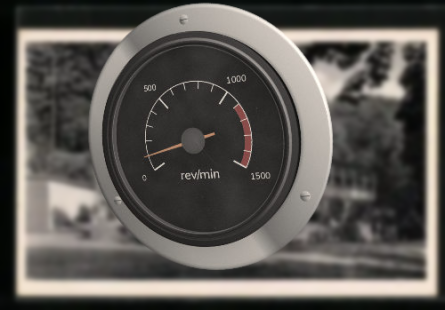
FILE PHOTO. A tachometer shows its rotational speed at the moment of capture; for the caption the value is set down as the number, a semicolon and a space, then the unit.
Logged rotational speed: 100; rpm
